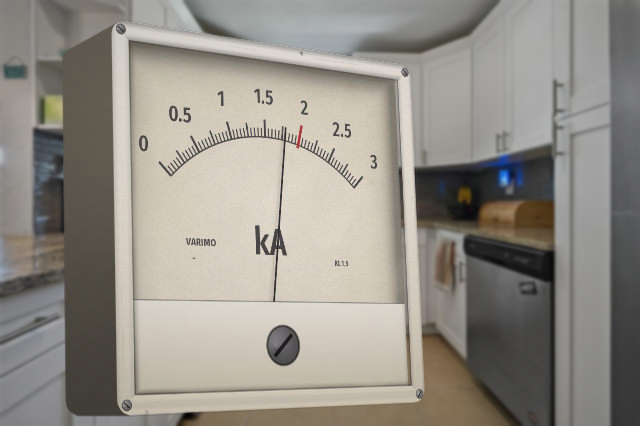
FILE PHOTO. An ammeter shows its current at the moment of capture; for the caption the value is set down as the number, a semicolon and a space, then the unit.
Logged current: 1.75; kA
